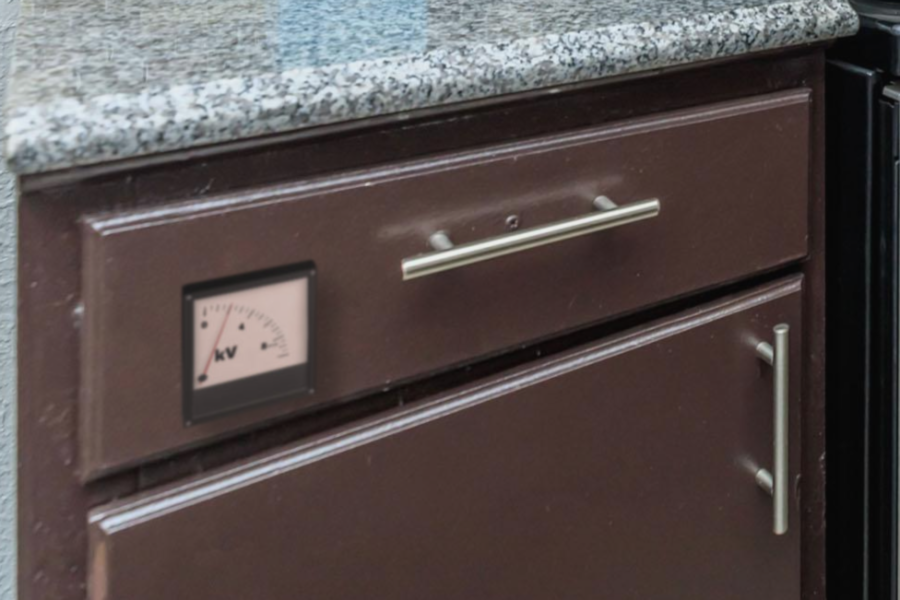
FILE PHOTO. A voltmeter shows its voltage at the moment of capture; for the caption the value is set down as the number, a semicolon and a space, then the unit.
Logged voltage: 2; kV
